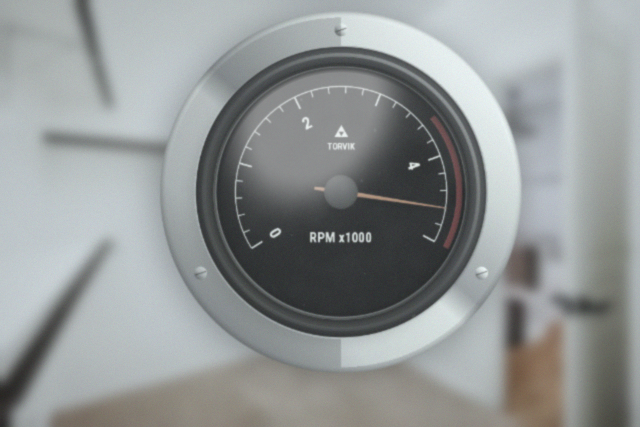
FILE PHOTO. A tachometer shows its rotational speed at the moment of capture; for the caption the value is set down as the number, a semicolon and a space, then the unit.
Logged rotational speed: 4600; rpm
